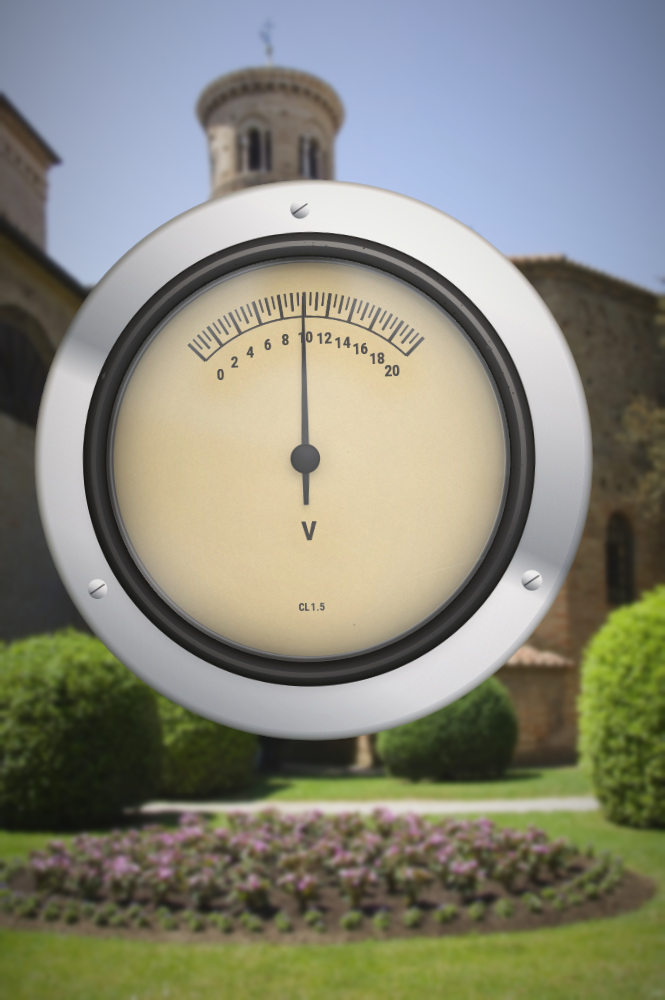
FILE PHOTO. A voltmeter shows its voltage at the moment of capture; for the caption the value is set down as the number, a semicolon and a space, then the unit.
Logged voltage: 10; V
